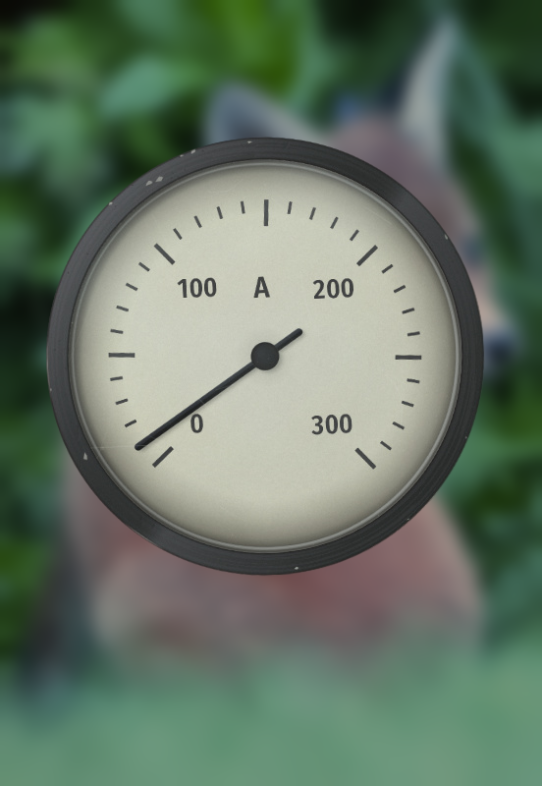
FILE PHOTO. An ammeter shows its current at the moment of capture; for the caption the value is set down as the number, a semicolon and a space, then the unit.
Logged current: 10; A
